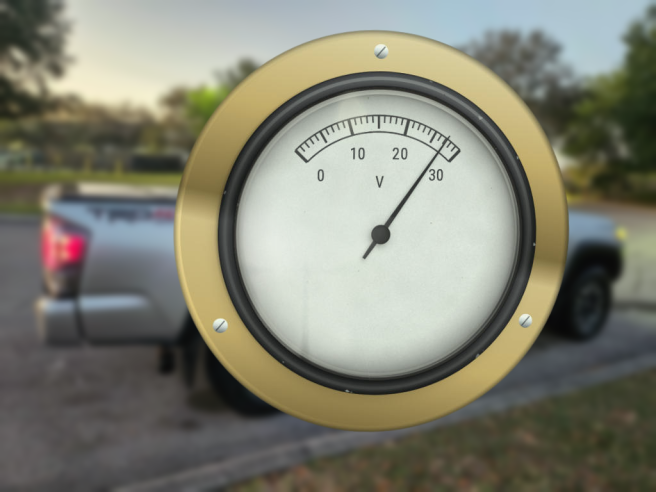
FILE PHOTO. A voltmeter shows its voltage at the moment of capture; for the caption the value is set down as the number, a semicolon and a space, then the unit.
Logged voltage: 27; V
